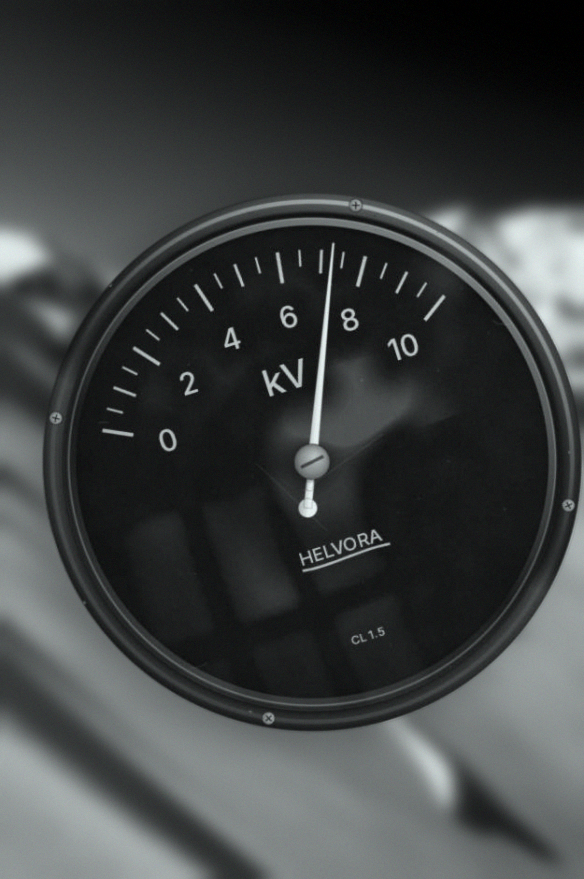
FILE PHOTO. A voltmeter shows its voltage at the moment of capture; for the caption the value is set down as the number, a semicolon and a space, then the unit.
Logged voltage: 7.25; kV
